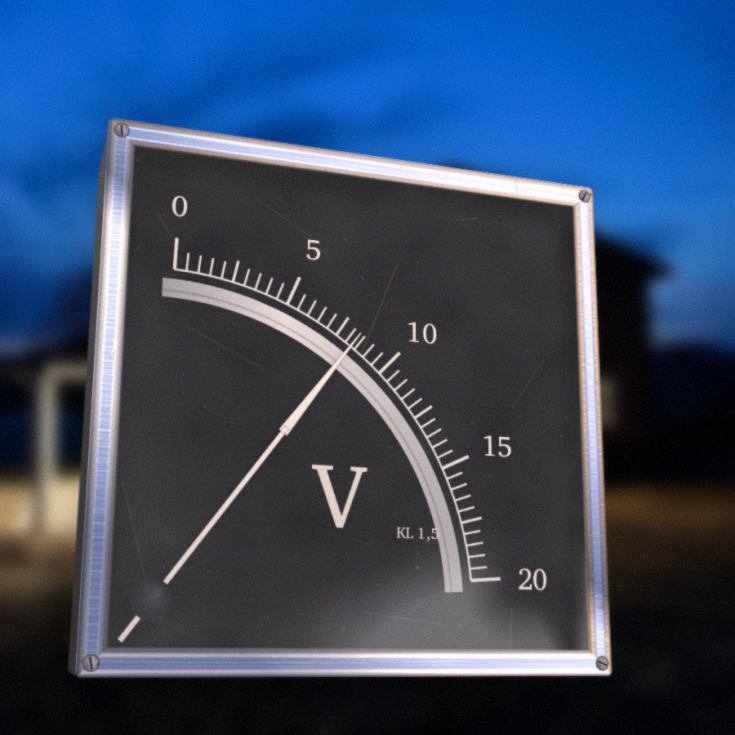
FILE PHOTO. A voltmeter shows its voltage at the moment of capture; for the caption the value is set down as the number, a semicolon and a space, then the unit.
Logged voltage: 8.25; V
